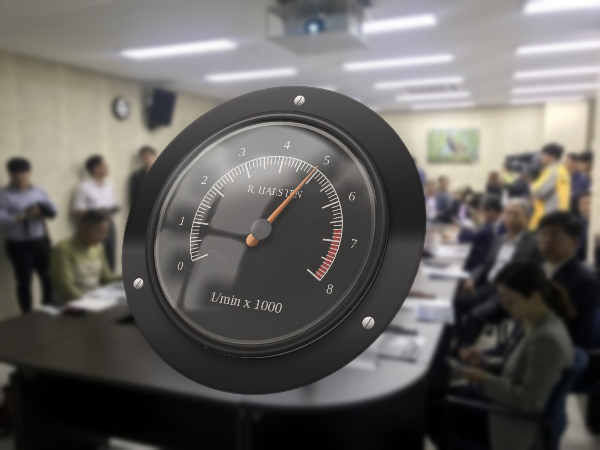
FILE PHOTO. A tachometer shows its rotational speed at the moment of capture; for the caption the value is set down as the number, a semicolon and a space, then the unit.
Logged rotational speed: 5000; rpm
